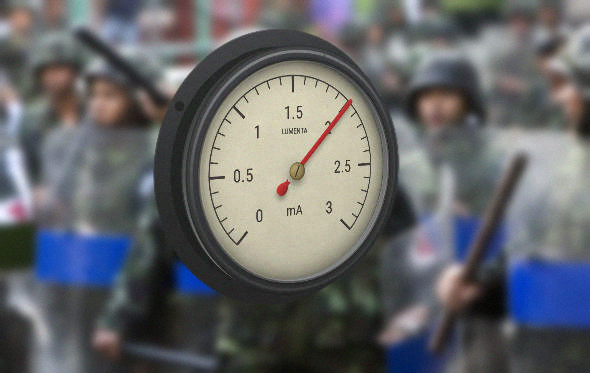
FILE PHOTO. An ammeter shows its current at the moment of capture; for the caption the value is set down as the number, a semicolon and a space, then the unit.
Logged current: 2; mA
